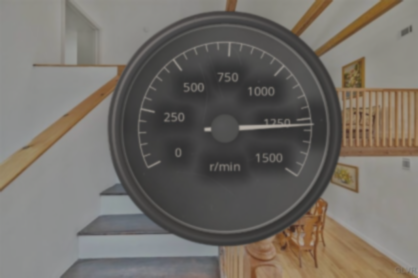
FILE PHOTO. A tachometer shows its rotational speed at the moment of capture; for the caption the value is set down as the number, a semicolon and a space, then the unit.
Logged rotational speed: 1275; rpm
